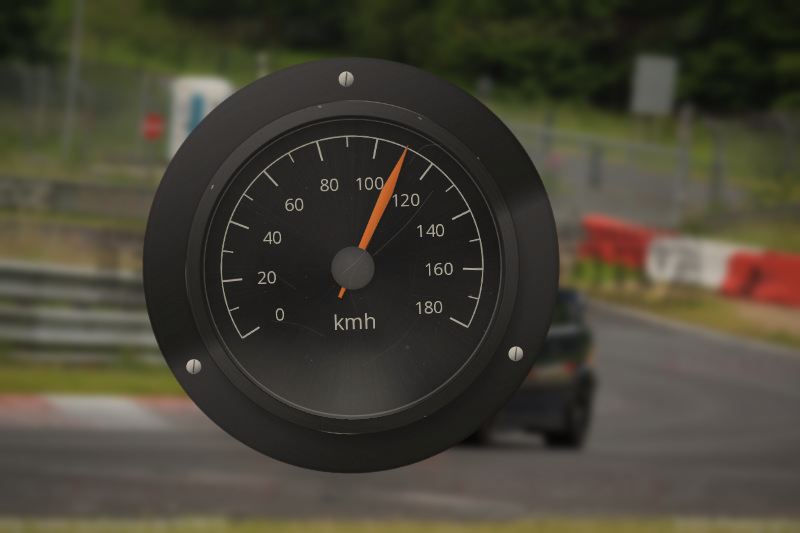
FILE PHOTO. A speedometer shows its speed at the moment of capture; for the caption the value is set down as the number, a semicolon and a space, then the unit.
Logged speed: 110; km/h
